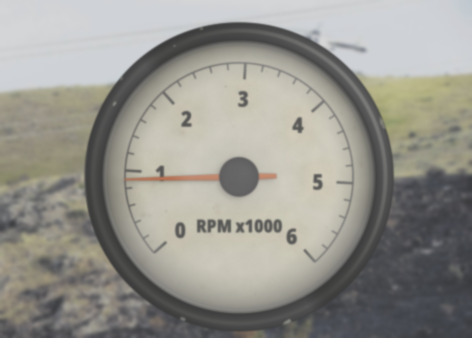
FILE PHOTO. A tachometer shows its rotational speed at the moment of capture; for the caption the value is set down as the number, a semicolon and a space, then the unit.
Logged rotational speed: 900; rpm
